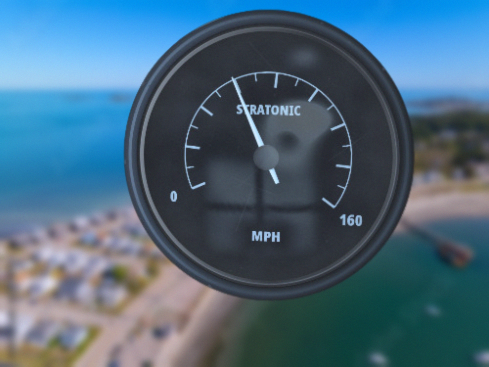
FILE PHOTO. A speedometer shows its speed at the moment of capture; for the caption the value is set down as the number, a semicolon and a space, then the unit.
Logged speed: 60; mph
